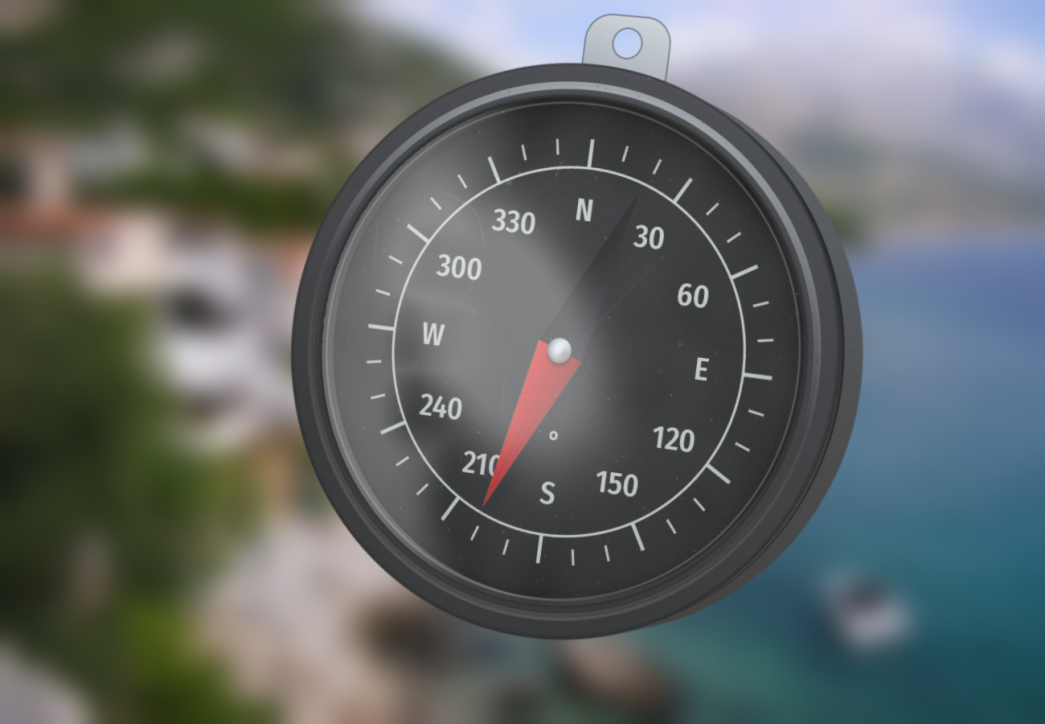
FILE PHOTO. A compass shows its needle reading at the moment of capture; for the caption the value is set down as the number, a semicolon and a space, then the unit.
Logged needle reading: 200; °
